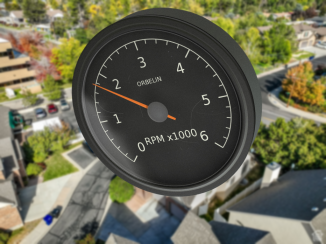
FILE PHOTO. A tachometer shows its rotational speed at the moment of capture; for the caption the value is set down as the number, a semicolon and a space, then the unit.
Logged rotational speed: 1800; rpm
